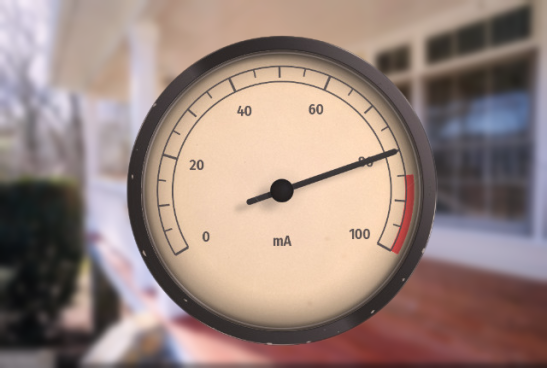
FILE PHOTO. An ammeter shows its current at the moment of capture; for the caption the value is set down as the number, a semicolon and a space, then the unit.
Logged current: 80; mA
